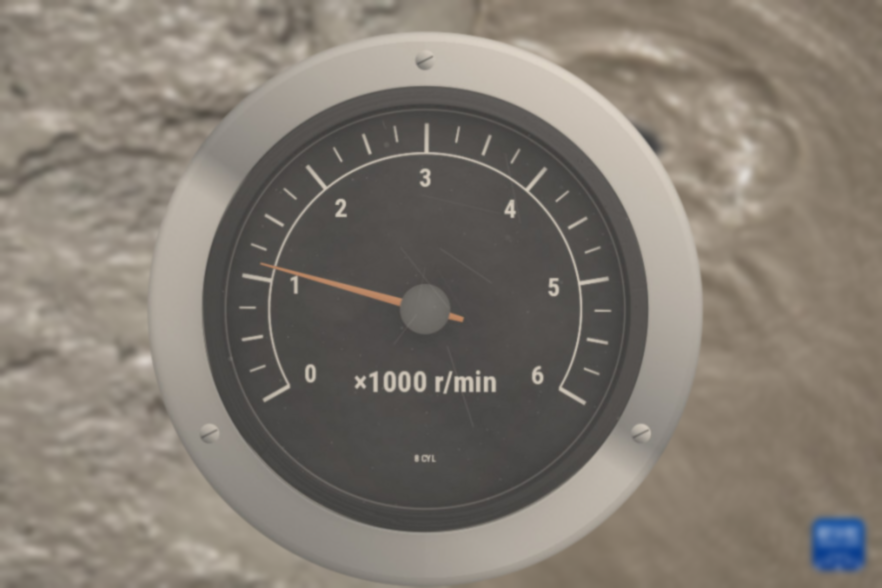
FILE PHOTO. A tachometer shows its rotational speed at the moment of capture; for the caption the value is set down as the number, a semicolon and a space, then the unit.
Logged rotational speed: 1125; rpm
